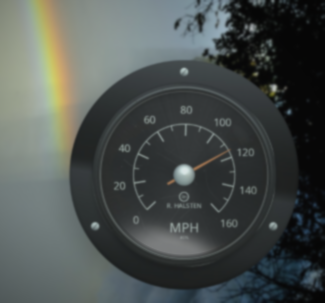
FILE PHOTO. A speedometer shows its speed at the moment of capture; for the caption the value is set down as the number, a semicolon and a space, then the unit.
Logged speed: 115; mph
